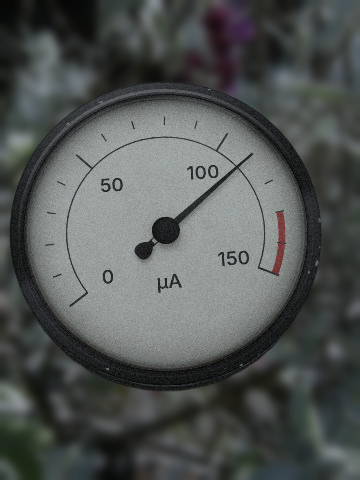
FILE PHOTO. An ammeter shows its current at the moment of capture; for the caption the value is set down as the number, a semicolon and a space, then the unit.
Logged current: 110; µA
